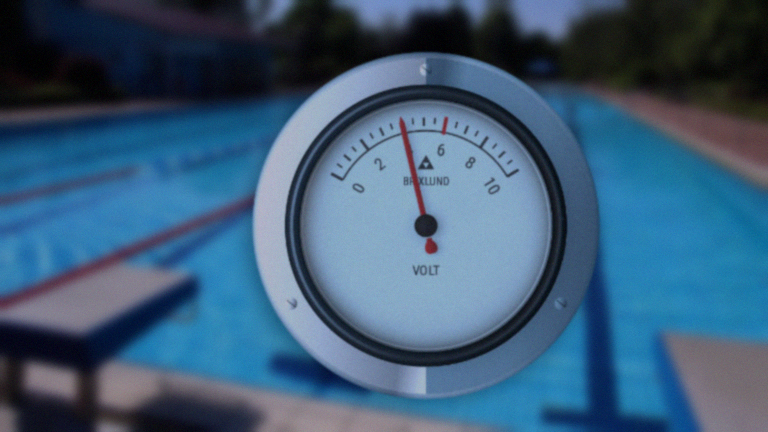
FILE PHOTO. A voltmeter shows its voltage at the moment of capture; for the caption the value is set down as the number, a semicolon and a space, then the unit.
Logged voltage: 4; V
